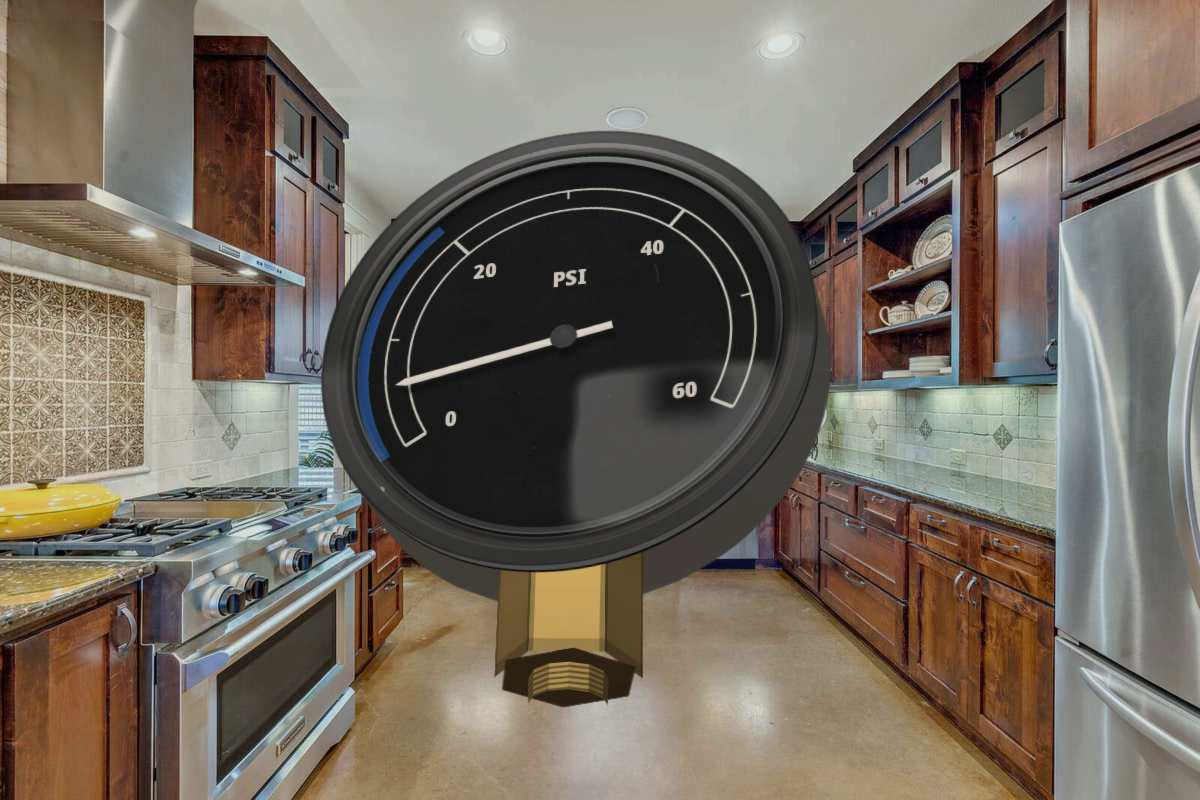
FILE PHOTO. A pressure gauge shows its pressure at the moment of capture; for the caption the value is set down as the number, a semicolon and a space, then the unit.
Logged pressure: 5; psi
